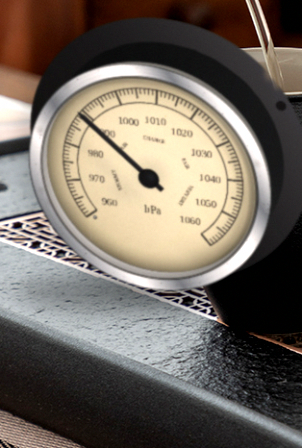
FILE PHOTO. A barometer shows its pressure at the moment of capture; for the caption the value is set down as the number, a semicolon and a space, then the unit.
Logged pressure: 990; hPa
